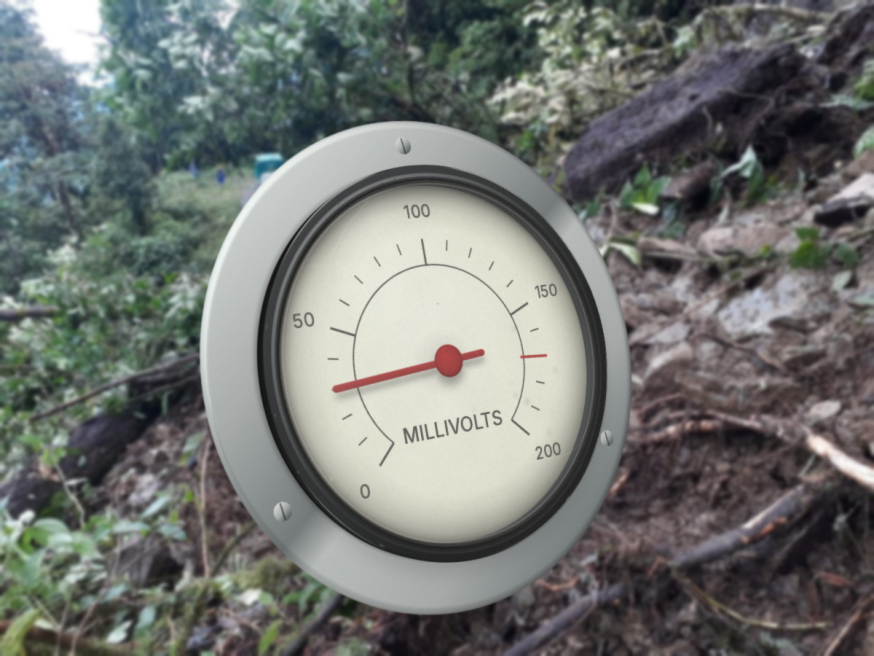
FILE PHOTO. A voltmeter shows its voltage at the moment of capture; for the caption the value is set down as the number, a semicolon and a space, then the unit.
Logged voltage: 30; mV
